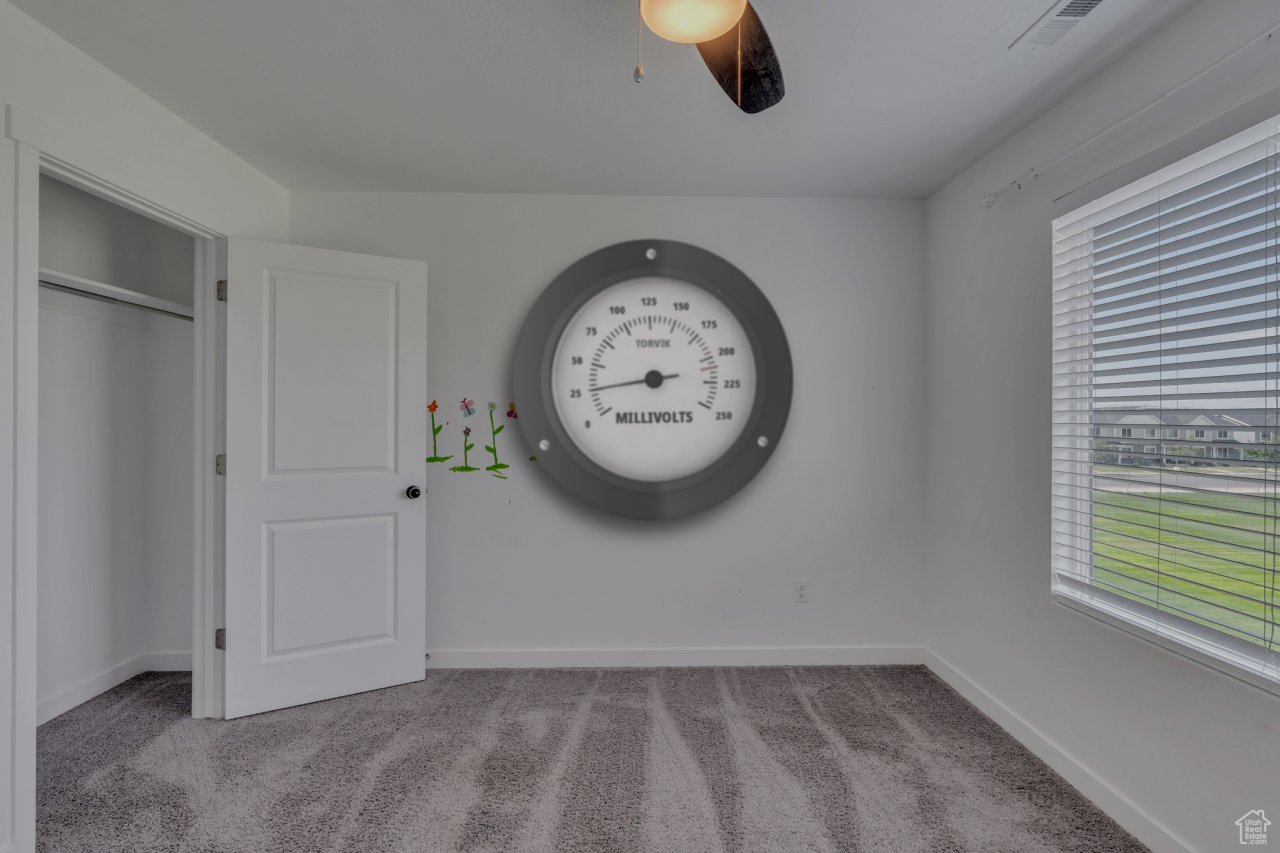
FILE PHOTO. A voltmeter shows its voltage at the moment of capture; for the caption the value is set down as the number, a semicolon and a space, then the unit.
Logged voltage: 25; mV
